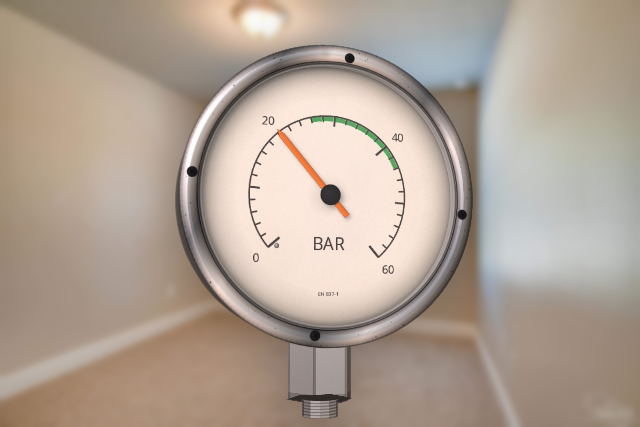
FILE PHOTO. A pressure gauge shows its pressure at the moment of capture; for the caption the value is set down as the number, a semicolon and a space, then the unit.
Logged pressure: 20; bar
